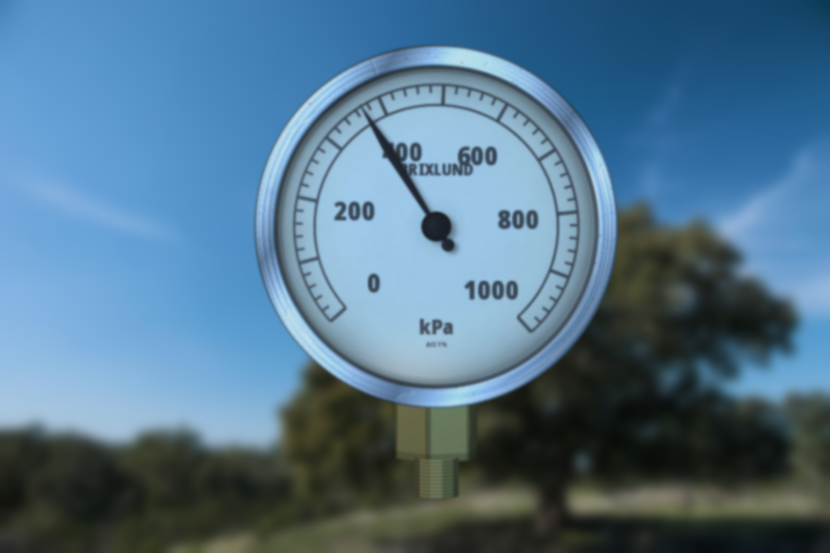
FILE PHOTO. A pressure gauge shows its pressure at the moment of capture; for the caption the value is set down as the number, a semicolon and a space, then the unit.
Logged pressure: 370; kPa
